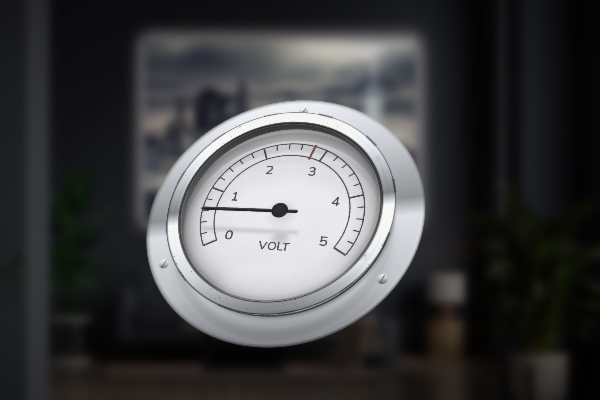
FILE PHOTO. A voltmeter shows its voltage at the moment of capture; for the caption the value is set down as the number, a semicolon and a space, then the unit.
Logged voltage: 0.6; V
